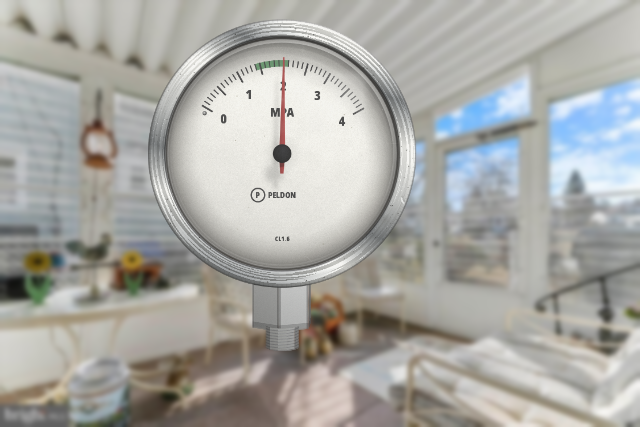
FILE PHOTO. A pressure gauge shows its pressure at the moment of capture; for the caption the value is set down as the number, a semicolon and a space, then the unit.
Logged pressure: 2; MPa
